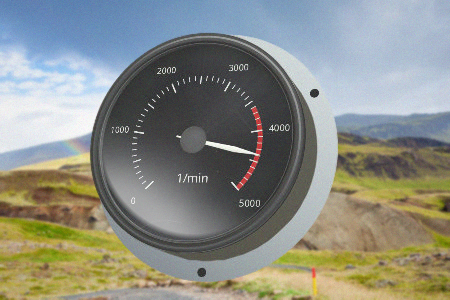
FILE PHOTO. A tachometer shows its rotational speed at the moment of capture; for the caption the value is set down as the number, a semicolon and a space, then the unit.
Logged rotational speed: 4400; rpm
